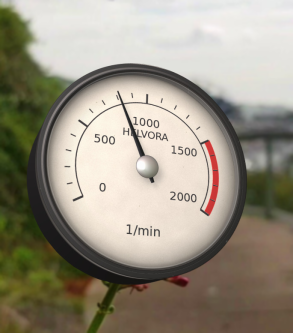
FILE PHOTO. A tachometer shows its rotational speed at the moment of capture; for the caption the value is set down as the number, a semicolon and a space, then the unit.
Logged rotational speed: 800; rpm
